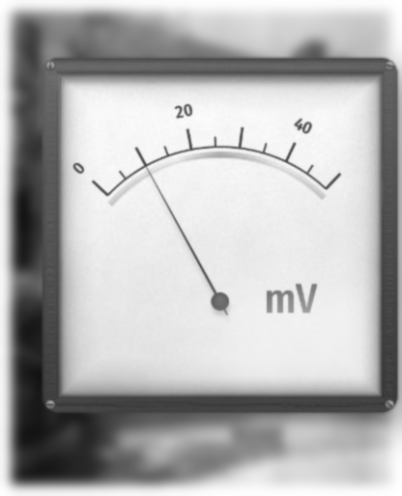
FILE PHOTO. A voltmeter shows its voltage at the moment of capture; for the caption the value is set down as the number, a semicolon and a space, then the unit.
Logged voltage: 10; mV
